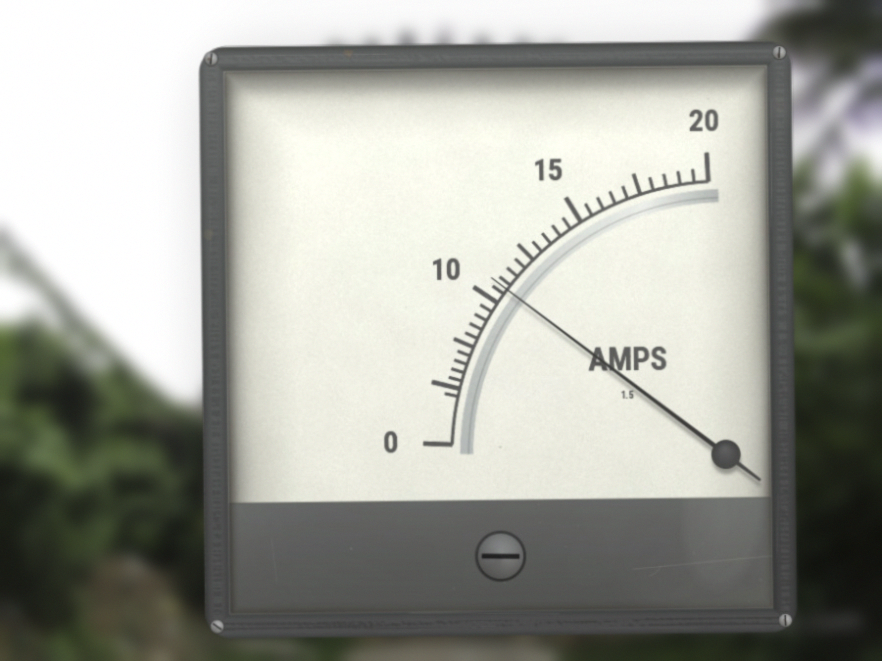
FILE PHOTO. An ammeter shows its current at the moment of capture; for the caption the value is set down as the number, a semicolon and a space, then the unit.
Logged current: 10.75; A
